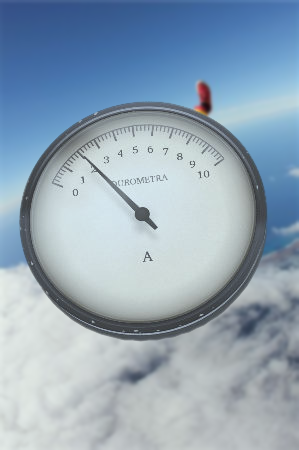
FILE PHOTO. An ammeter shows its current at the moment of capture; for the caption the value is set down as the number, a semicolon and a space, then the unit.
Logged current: 2; A
